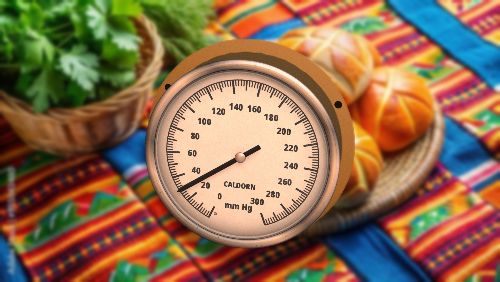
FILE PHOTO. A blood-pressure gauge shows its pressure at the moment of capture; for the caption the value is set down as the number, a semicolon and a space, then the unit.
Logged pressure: 30; mmHg
